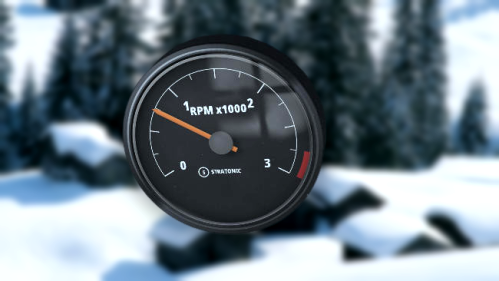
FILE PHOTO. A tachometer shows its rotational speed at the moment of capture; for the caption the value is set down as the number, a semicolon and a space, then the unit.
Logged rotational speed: 750; rpm
